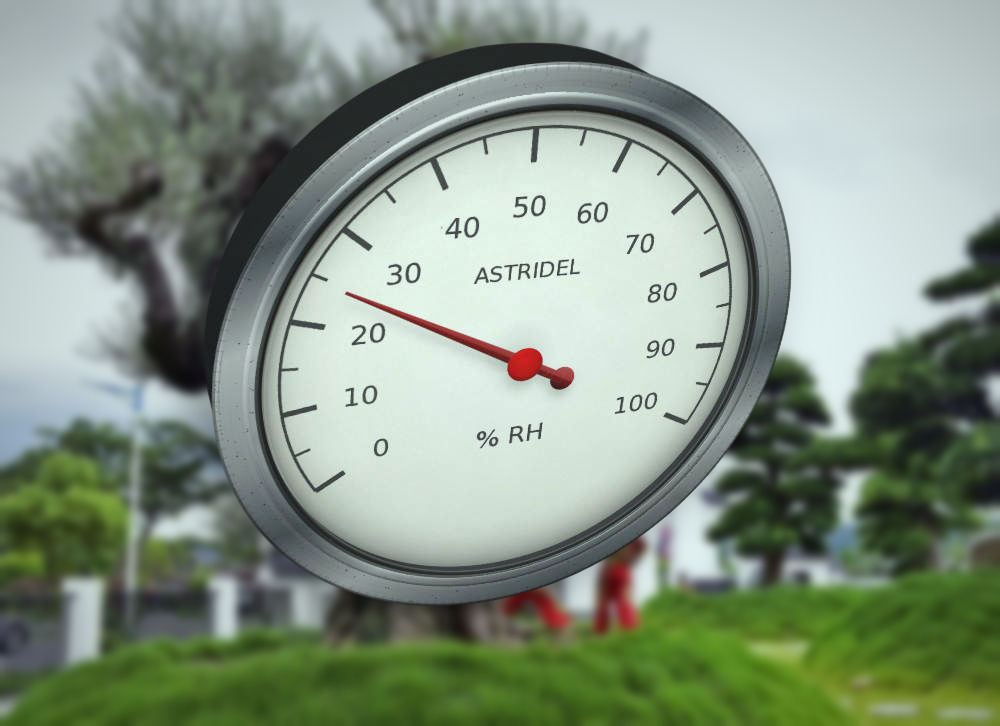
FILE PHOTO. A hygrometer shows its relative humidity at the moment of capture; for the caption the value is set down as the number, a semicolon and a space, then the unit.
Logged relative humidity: 25; %
